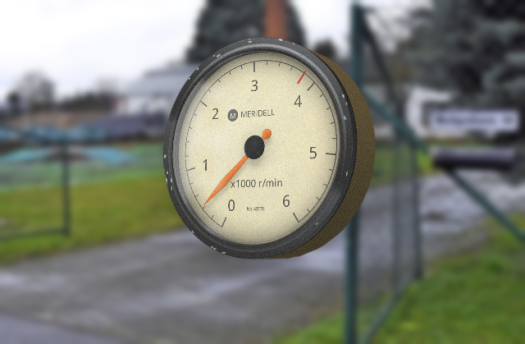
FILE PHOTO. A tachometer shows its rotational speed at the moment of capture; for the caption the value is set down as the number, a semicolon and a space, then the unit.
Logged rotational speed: 400; rpm
